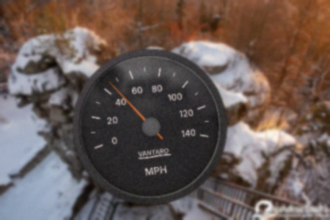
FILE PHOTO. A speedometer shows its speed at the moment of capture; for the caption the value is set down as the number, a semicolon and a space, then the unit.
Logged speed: 45; mph
